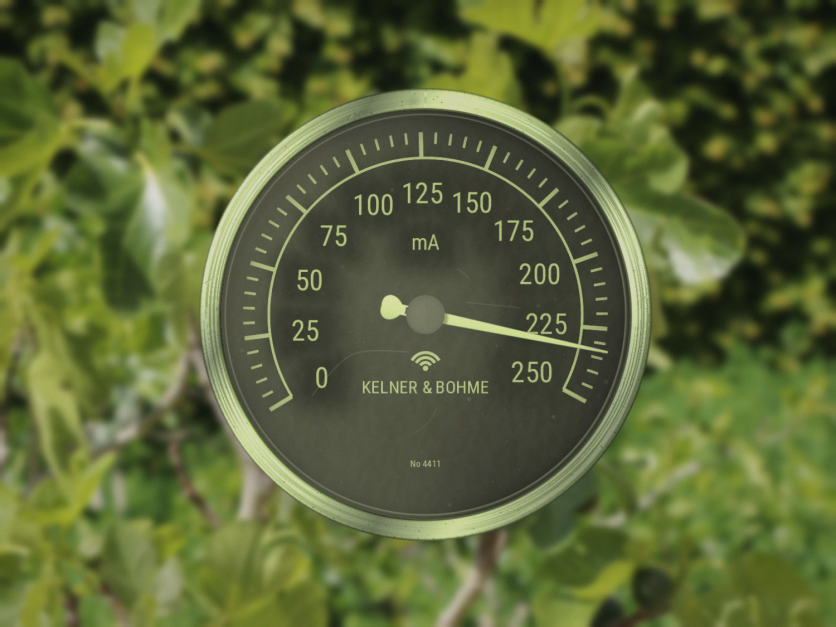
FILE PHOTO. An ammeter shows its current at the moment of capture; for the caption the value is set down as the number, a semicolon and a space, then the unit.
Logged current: 232.5; mA
